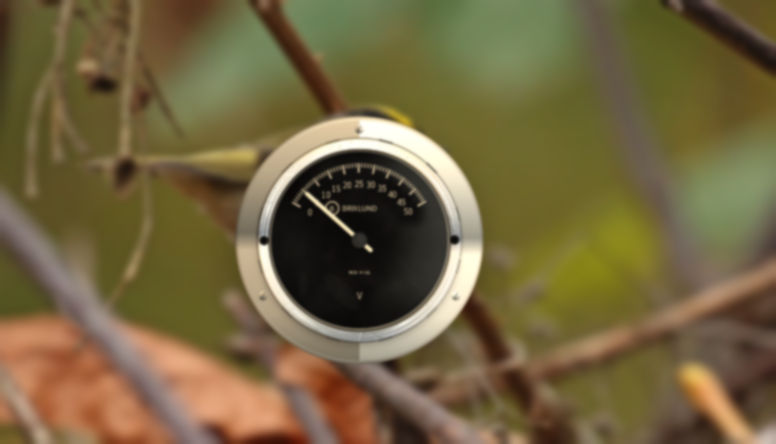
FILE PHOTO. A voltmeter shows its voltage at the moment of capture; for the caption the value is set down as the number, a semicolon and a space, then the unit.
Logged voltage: 5; V
